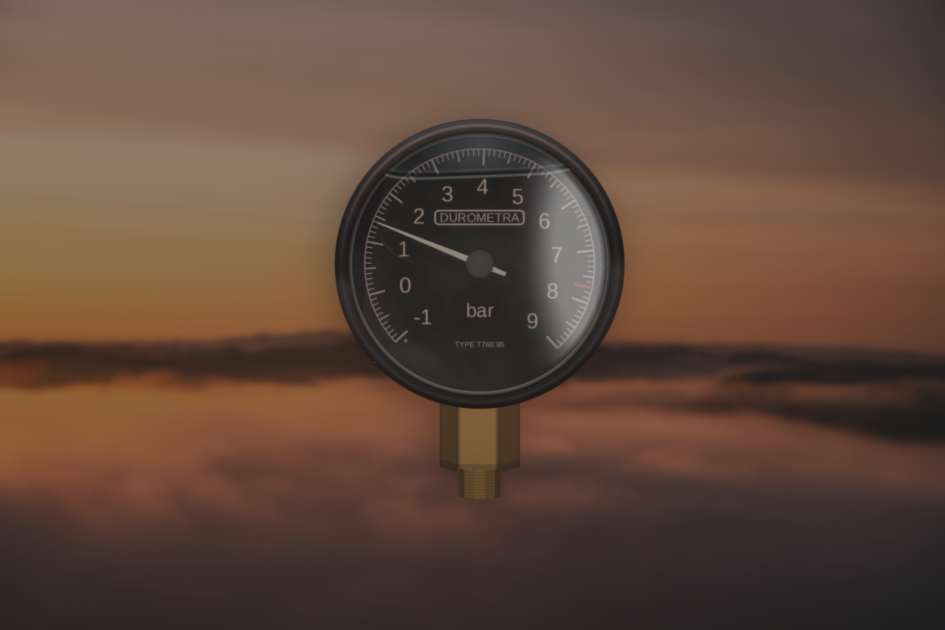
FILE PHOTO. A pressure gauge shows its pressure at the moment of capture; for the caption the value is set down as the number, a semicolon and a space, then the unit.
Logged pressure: 1.4; bar
